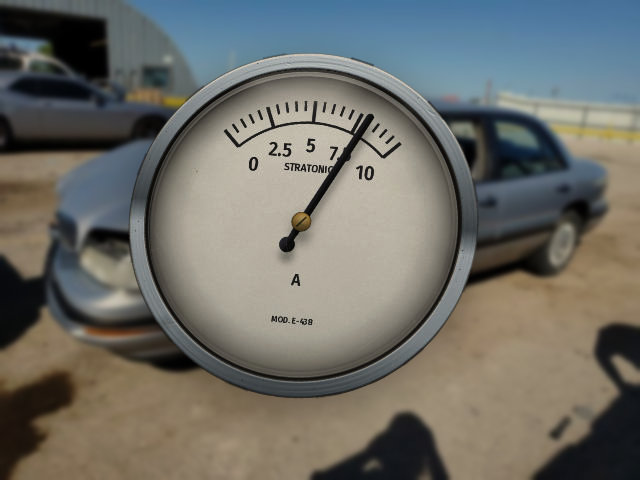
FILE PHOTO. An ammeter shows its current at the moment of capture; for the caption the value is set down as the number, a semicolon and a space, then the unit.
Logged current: 8; A
